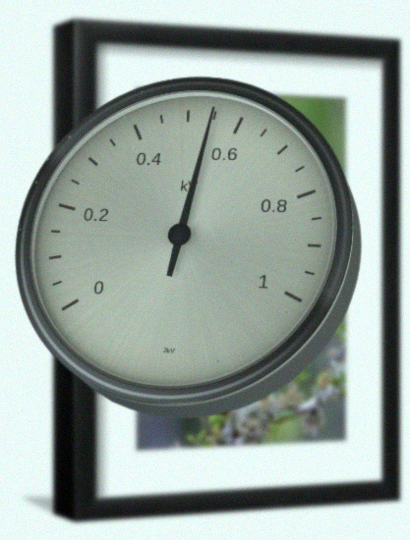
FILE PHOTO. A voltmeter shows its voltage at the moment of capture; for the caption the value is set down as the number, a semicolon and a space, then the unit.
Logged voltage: 0.55; kV
